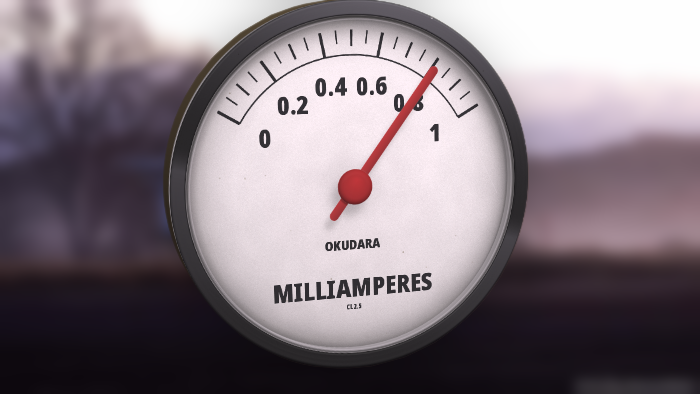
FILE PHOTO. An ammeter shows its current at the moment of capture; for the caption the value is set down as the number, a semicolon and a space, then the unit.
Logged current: 0.8; mA
